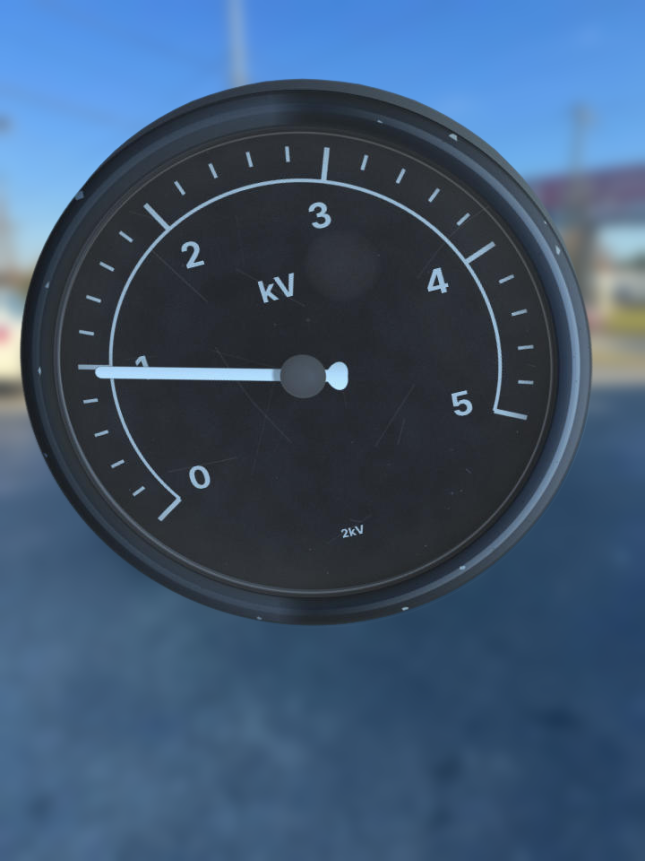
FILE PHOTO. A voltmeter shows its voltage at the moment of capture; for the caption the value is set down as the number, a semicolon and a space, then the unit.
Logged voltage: 1; kV
